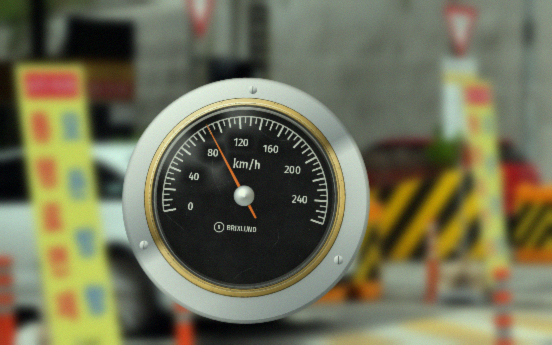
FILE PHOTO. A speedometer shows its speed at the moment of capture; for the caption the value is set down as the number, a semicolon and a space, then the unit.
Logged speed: 90; km/h
